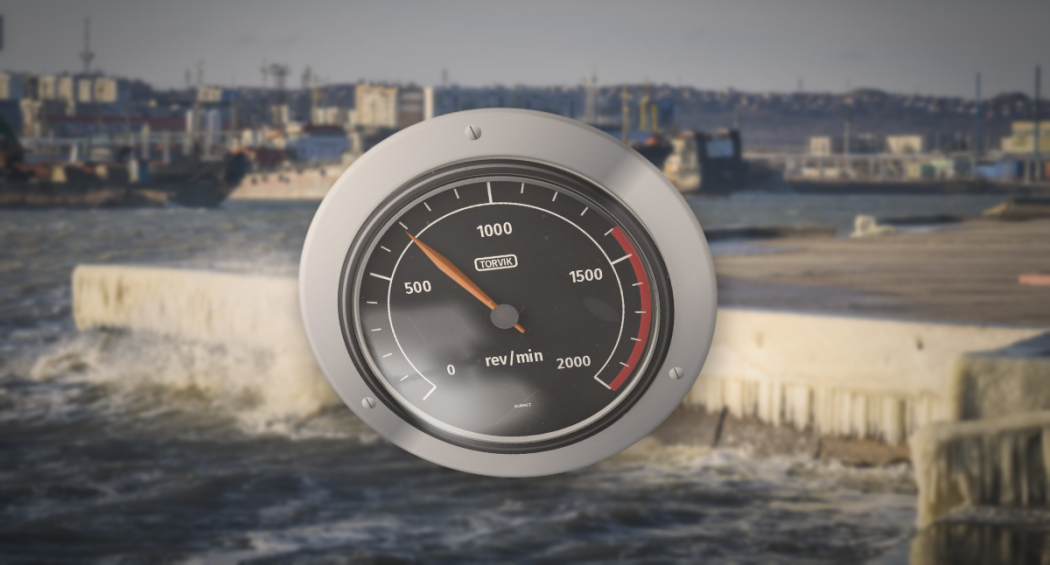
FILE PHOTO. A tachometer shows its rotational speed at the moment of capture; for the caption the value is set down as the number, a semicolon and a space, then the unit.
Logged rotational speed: 700; rpm
